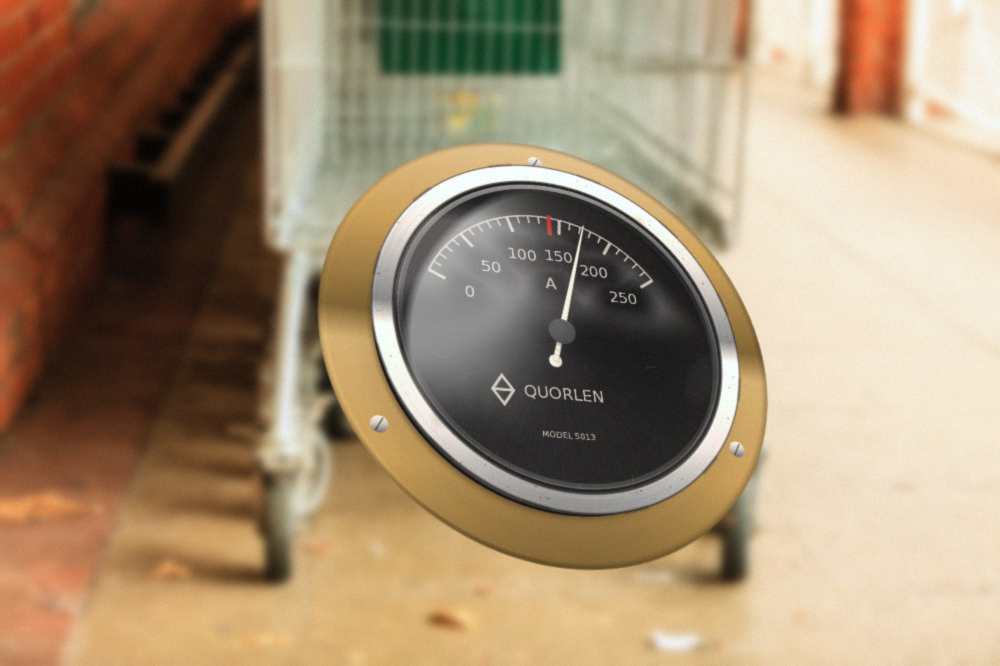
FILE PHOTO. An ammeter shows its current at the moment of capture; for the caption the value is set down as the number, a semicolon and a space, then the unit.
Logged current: 170; A
